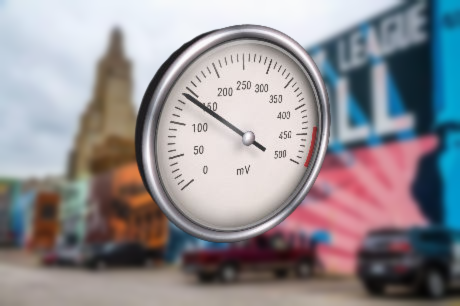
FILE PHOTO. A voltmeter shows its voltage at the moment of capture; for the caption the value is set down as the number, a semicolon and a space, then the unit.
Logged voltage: 140; mV
